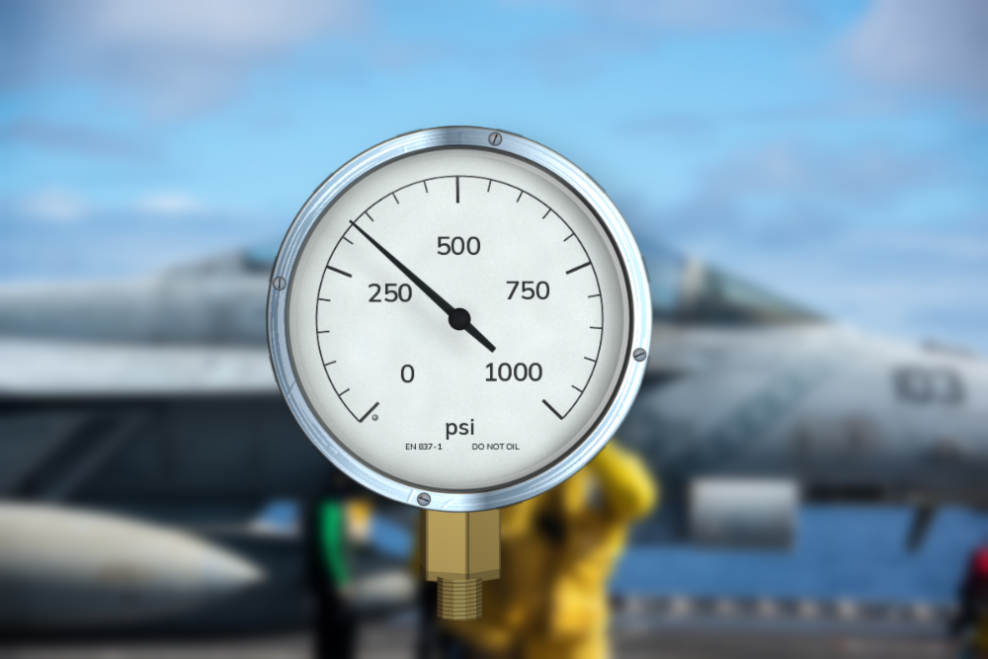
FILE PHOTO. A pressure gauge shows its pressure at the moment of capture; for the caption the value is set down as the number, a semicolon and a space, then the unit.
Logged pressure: 325; psi
